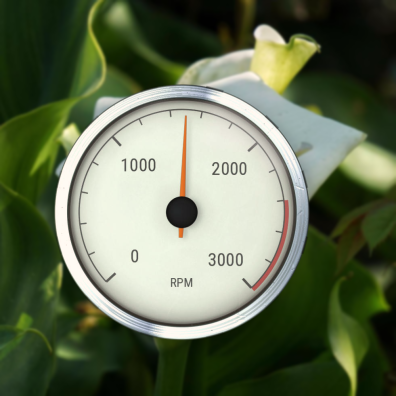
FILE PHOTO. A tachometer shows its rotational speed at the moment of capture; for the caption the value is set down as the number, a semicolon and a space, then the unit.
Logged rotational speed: 1500; rpm
